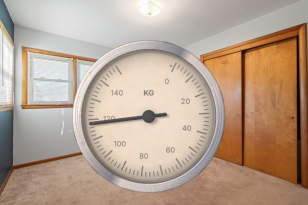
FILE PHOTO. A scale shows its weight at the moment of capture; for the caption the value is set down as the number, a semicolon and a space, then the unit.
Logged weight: 118; kg
